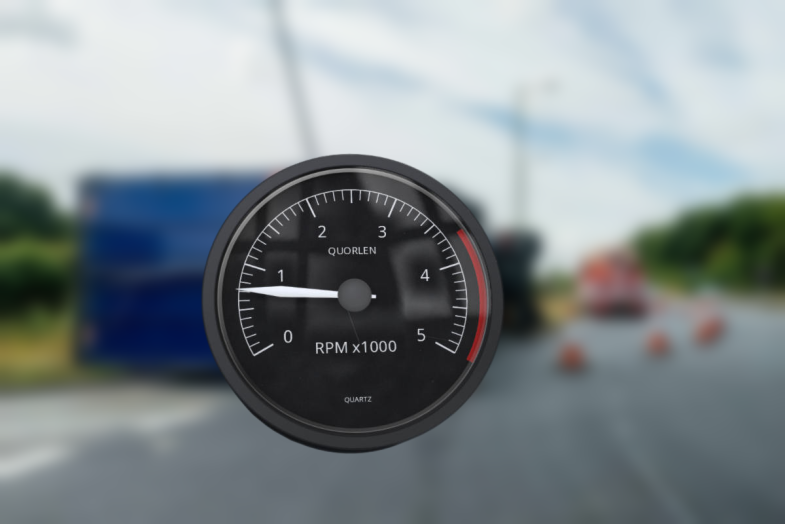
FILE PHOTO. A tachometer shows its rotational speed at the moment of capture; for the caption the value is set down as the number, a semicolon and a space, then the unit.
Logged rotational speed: 700; rpm
